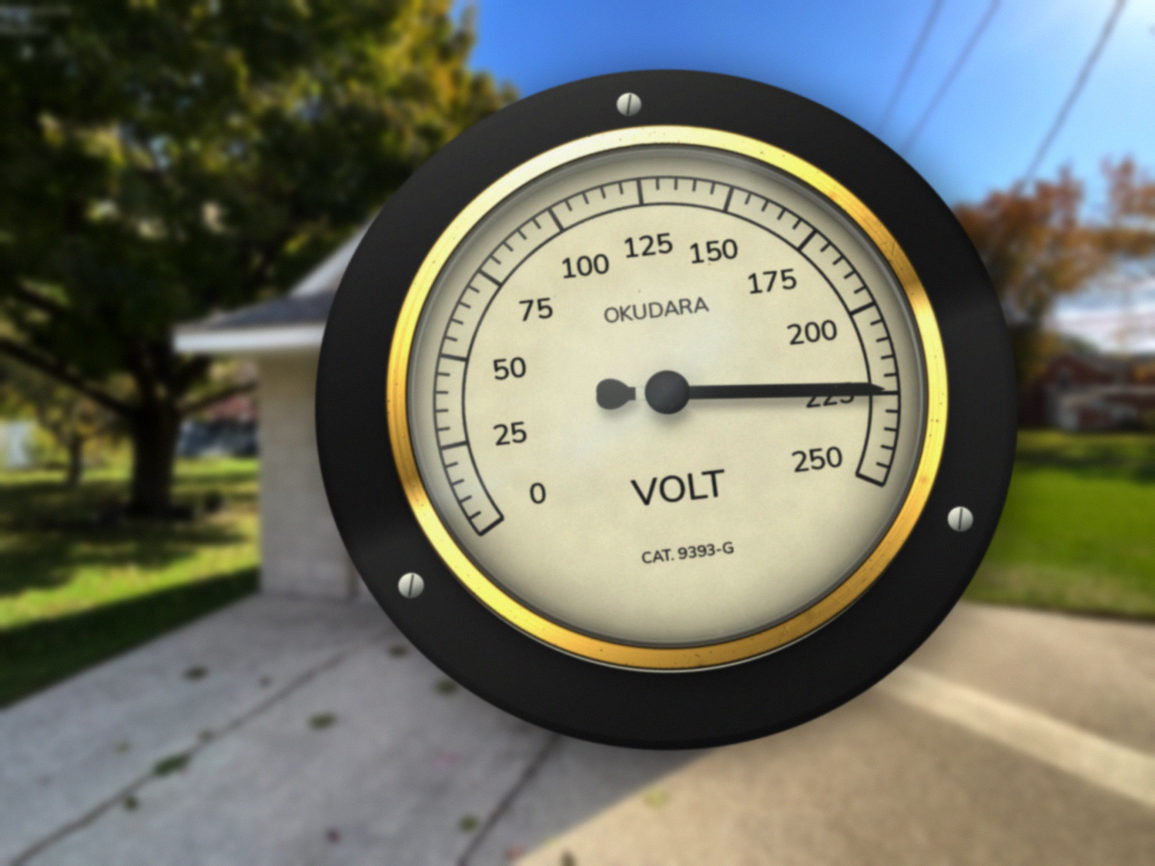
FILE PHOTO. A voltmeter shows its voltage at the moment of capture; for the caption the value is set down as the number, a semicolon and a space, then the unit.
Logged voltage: 225; V
